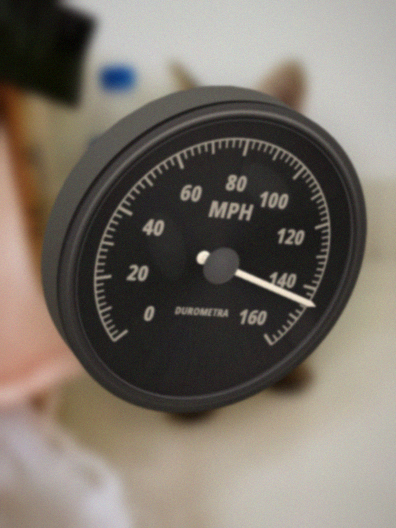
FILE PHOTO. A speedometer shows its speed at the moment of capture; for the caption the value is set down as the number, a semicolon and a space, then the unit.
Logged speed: 144; mph
